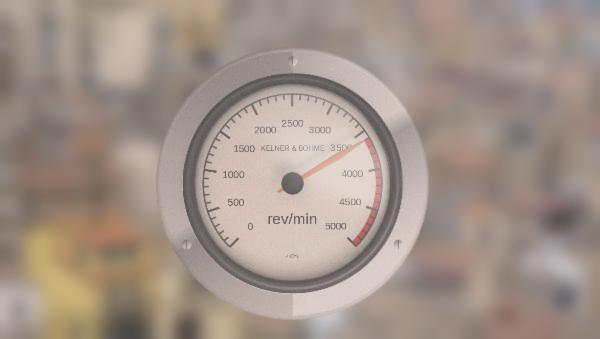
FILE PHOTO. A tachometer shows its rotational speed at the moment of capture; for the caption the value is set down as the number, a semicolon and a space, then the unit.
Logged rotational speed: 3600; rpm
